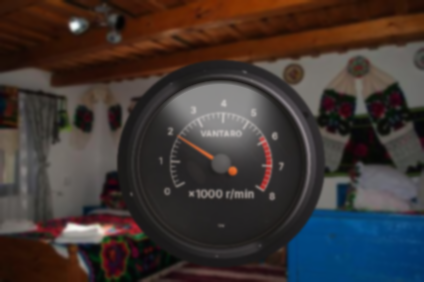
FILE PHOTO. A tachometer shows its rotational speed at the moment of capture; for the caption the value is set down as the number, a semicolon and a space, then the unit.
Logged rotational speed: 2000; rpm
